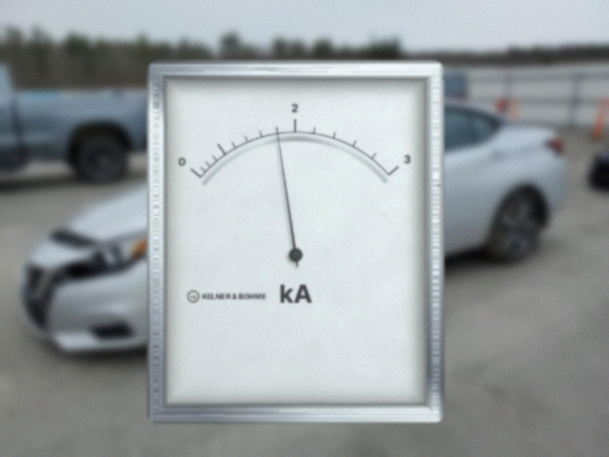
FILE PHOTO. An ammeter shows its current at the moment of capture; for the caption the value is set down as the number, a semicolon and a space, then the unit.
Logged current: 1.8; kA
